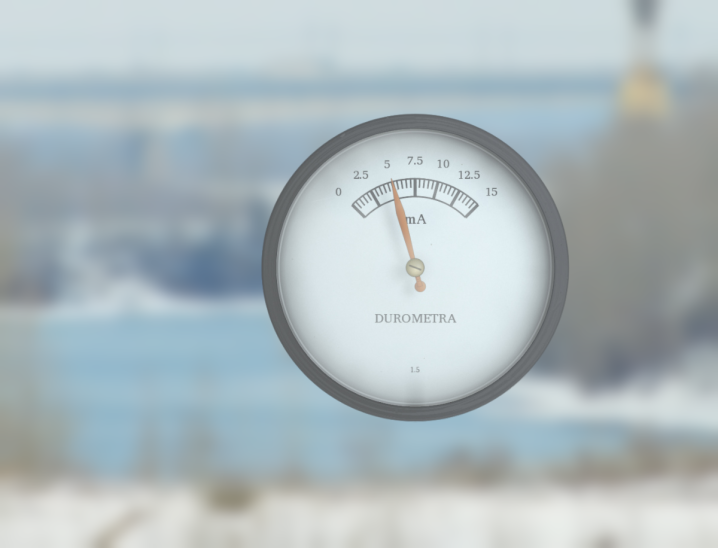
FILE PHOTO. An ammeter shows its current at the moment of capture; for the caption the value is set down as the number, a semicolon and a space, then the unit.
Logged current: 5; mA
